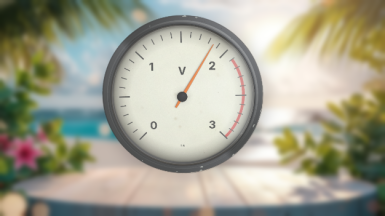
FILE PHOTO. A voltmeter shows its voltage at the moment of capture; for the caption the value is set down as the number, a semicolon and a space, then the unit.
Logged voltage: 1.85; V
